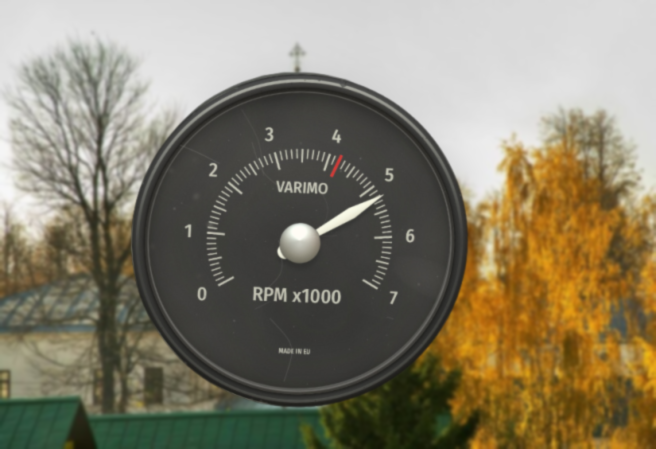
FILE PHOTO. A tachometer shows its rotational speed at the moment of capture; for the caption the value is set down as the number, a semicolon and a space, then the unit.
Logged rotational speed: 5200; rpm
